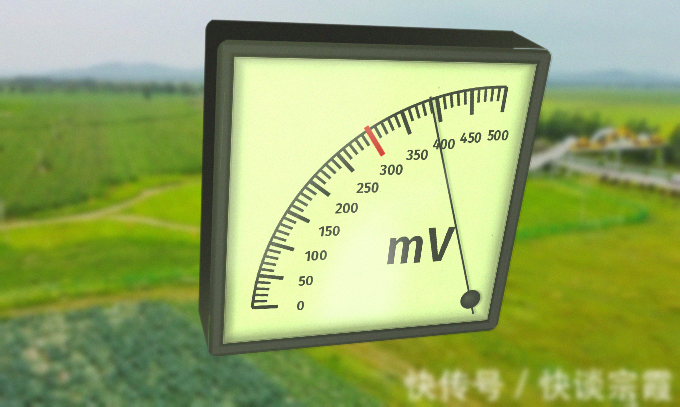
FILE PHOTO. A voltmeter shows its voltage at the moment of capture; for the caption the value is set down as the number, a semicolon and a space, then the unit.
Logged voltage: 390; mV
